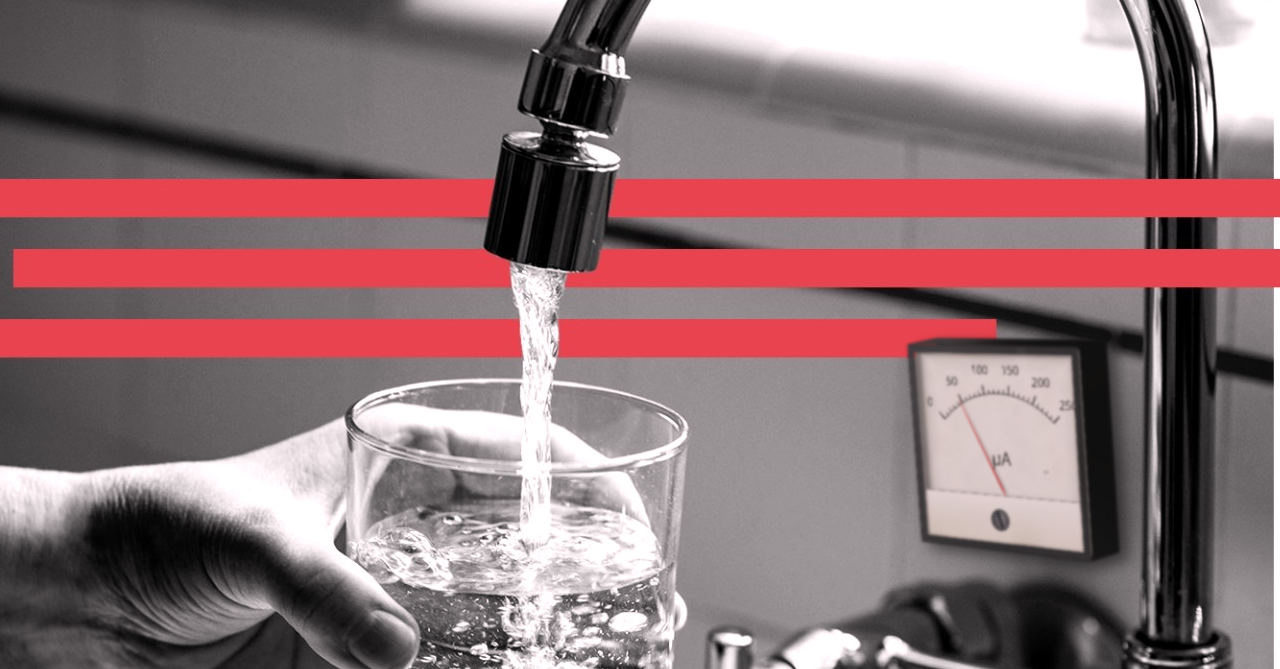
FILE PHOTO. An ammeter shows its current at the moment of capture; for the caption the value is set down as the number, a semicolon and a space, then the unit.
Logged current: 50; µA
